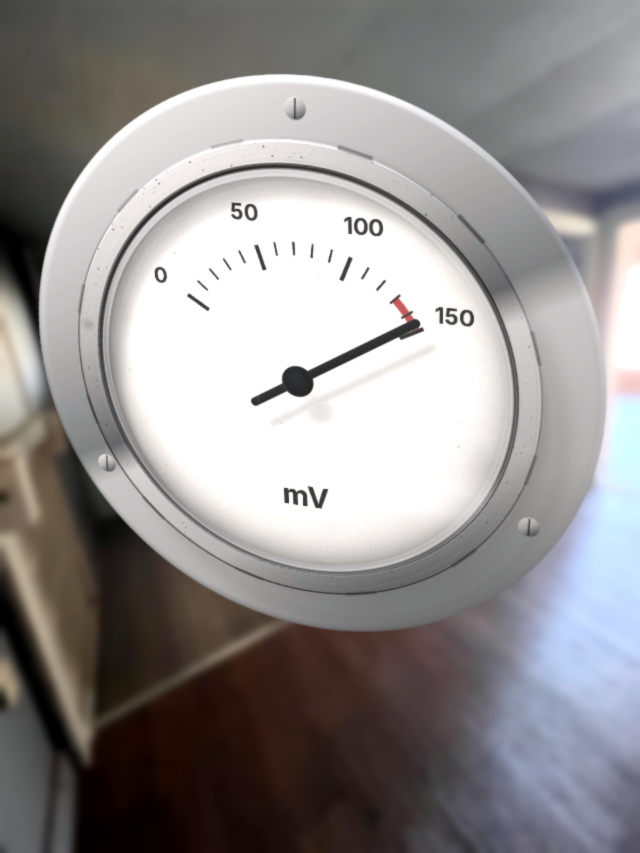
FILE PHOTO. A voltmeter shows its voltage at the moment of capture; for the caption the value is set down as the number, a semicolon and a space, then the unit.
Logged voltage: 145; mV
